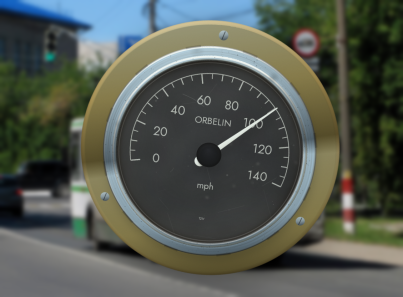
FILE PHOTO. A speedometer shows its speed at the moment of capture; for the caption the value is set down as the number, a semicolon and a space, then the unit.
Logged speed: 100; mph
